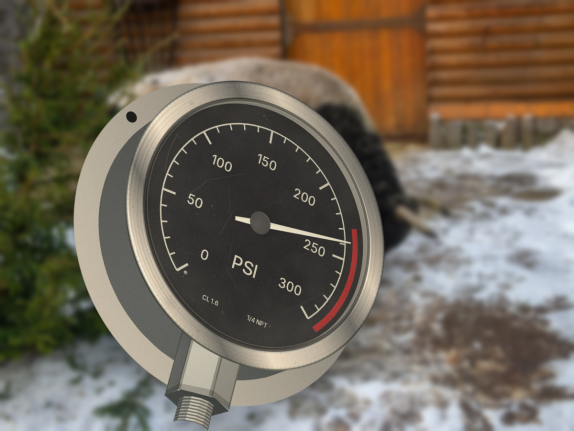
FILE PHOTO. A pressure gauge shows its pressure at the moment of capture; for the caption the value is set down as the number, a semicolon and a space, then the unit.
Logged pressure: 240; psi
